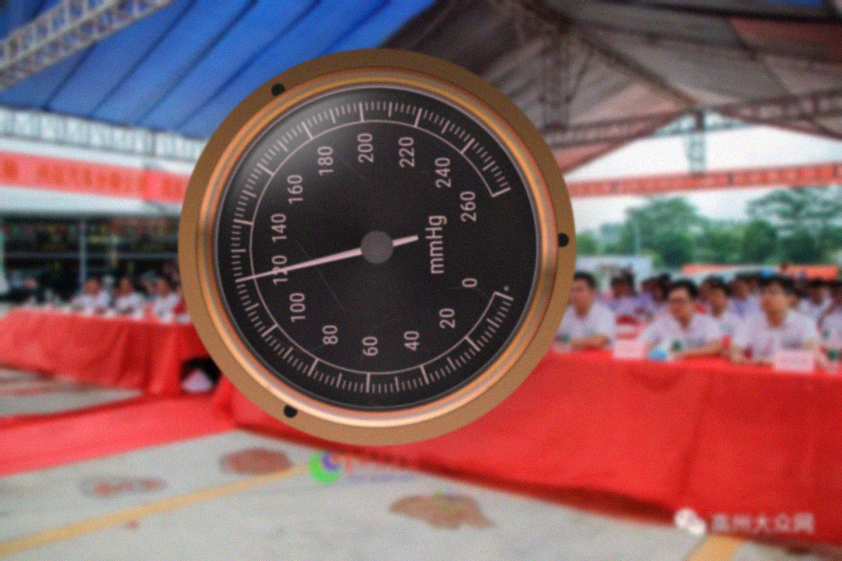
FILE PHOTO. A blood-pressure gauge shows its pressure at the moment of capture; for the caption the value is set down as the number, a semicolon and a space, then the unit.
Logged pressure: 120; mmHg
